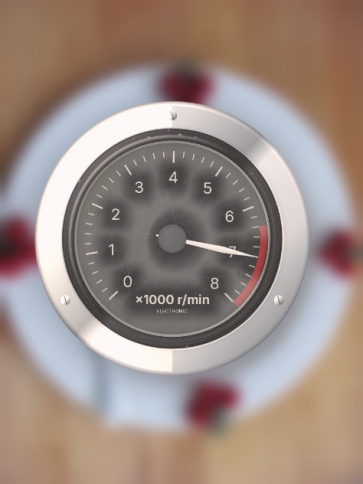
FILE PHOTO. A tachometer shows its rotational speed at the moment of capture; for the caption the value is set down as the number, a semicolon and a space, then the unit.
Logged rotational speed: 7000; rpm
